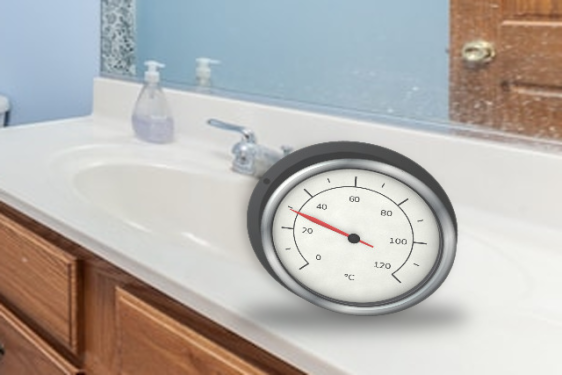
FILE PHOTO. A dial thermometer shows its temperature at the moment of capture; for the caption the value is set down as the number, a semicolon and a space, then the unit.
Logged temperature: 30; °C
